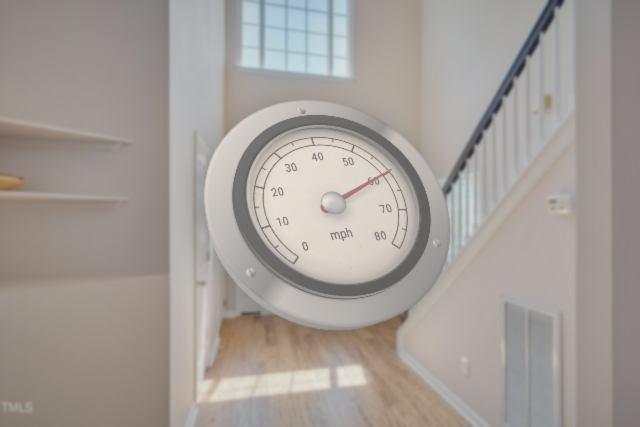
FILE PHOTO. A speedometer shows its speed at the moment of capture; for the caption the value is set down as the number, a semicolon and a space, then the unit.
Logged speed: 60; mph
